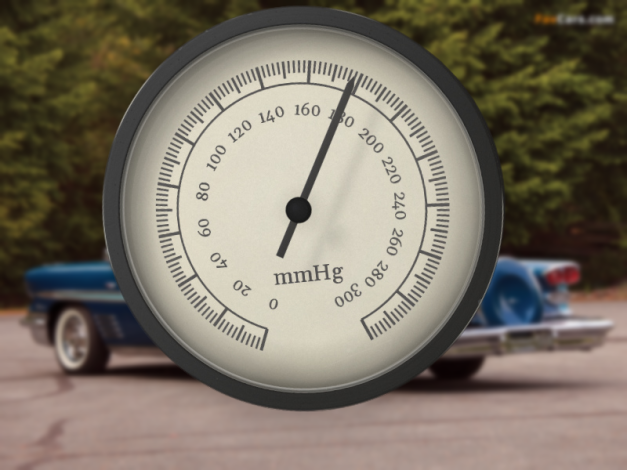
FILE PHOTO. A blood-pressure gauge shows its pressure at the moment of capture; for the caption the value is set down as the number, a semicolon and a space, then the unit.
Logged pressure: 178; mmHg
